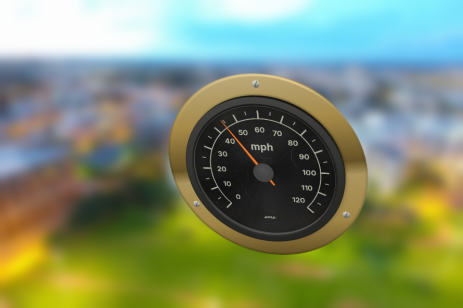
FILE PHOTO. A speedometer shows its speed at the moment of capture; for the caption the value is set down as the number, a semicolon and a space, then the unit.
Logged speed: 45; mph
